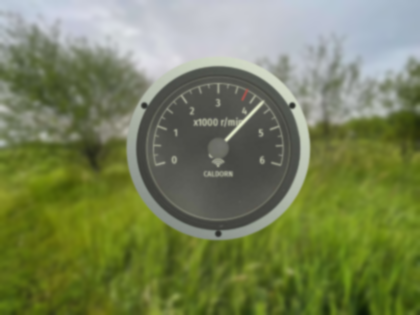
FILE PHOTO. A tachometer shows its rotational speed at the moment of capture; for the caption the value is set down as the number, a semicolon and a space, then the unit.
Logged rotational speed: 4250; rpm
